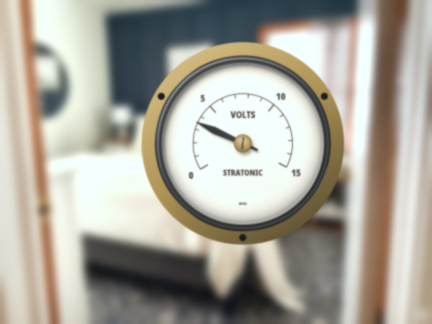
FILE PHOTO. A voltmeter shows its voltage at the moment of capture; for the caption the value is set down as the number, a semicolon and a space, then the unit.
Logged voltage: 3.5; V
